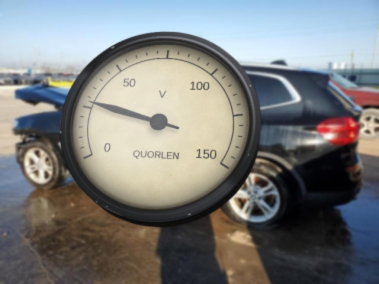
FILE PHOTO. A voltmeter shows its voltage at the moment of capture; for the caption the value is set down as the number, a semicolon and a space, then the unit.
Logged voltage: 27.5; V
